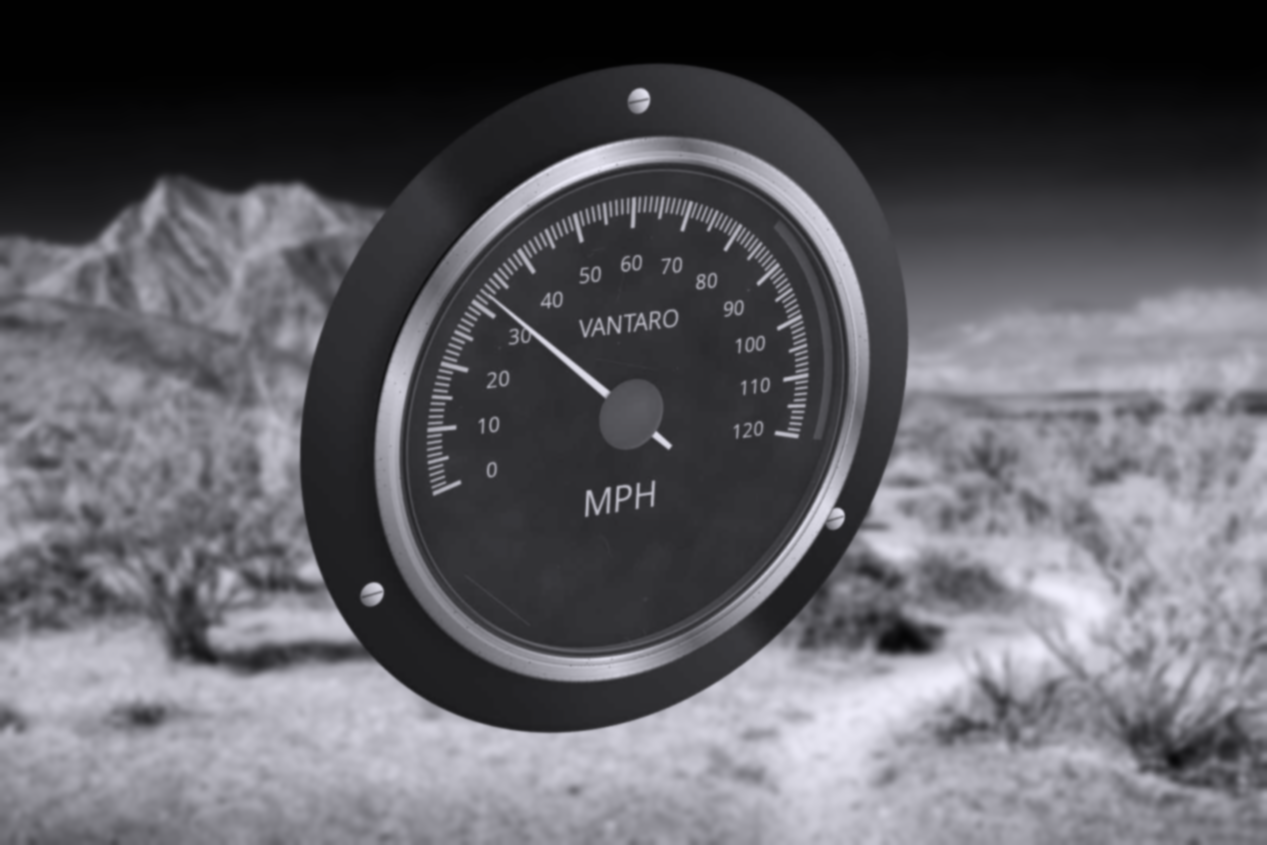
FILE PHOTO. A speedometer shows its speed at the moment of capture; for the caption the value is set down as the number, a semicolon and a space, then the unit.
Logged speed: 32; mph
